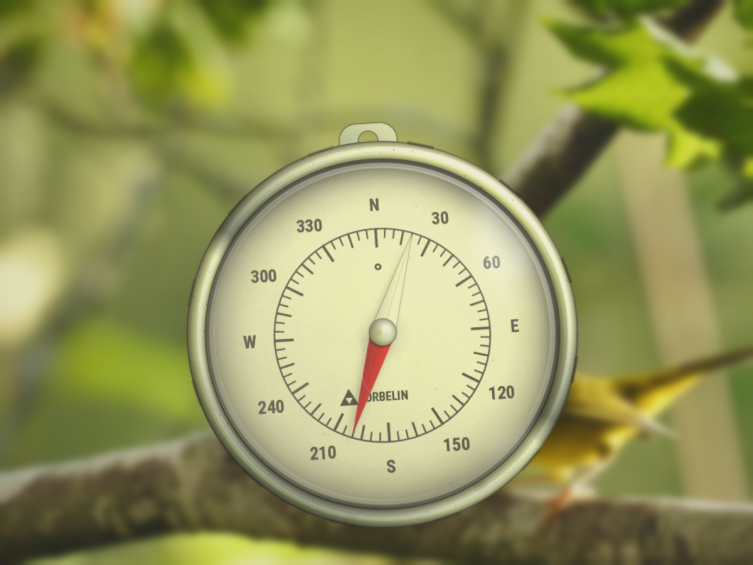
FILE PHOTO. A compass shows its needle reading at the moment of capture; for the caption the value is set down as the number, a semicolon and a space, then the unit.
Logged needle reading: 200; °
